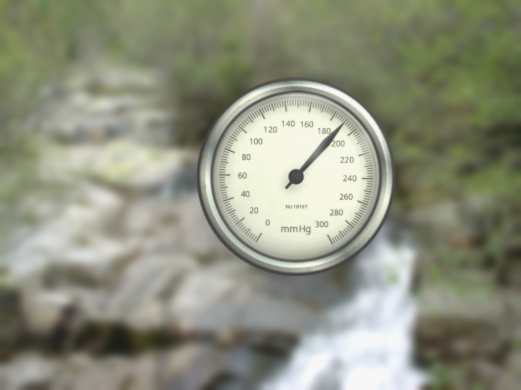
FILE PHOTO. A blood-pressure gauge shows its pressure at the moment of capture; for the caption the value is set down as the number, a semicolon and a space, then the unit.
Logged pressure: 190; mmHg
